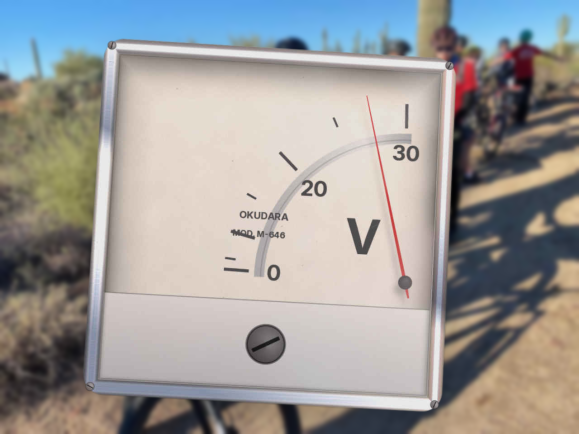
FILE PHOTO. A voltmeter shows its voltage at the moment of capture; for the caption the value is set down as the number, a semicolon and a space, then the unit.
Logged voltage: 27.5; V
